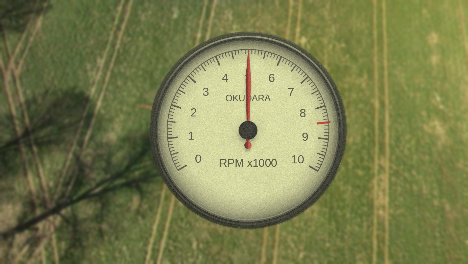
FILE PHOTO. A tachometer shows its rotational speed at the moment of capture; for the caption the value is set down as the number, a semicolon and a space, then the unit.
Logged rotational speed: 5000; rpm
